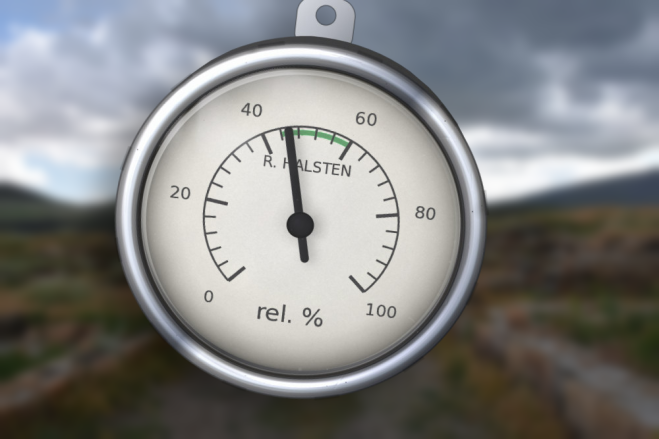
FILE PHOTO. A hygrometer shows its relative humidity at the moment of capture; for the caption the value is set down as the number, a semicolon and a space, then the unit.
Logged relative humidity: 46; %
